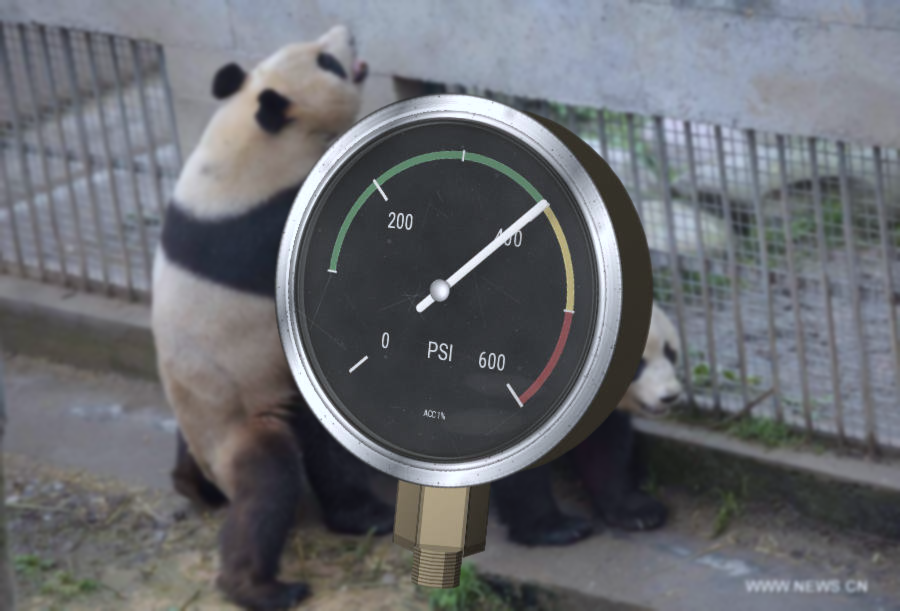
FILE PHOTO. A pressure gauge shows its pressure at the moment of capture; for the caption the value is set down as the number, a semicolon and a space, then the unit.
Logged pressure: 400; psi
